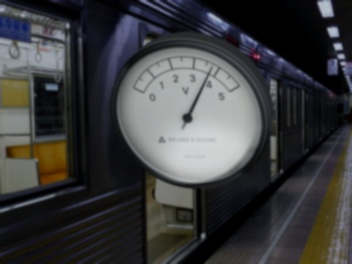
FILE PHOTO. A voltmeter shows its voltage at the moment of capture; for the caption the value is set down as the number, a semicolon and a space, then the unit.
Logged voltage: 3.75; V
